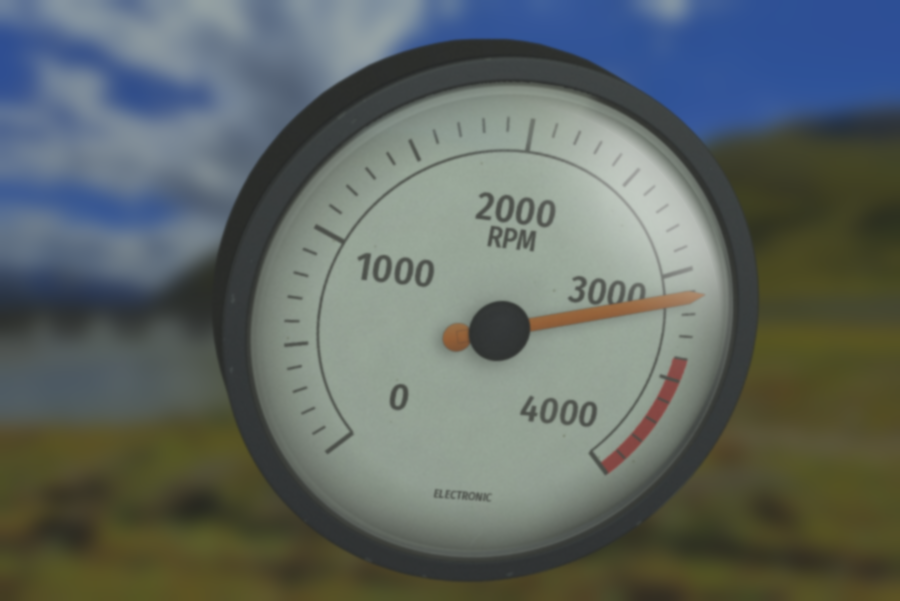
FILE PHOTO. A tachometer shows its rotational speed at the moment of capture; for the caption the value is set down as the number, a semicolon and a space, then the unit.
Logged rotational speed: 3100; rpm
